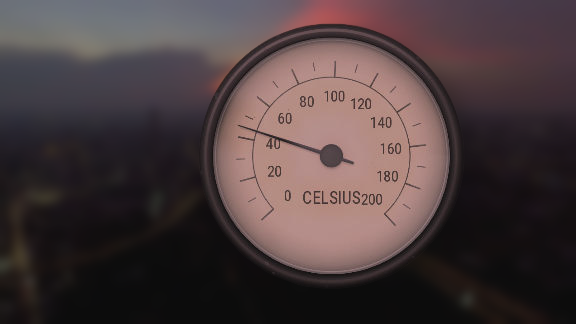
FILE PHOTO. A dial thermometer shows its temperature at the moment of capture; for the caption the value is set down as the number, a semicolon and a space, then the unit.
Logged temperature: 45; °C
